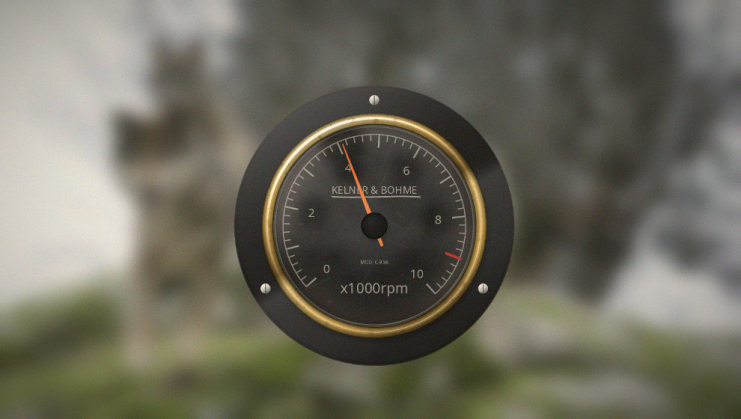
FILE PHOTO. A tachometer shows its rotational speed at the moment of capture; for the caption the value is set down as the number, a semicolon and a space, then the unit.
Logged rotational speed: 4100; rpm
